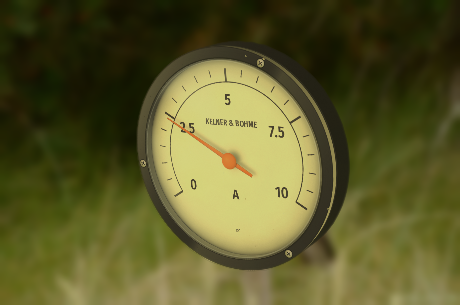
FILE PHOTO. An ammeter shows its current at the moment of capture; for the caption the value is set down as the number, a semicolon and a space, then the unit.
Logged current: 2.5; A
